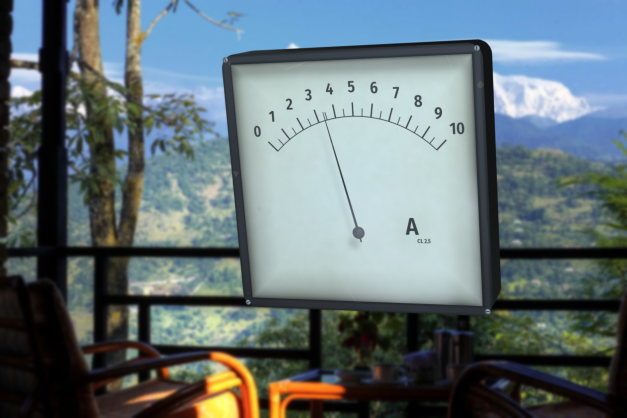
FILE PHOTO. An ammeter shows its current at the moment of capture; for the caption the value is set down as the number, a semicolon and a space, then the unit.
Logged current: 3.5; A
